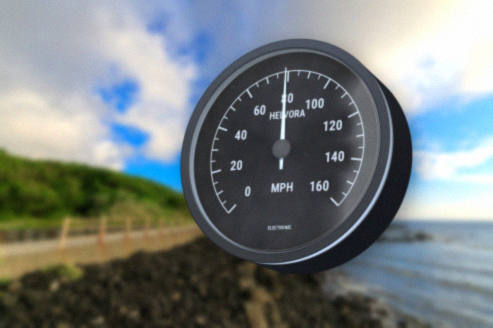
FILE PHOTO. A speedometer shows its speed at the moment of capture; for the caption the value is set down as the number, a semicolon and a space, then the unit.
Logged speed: 80; mph
